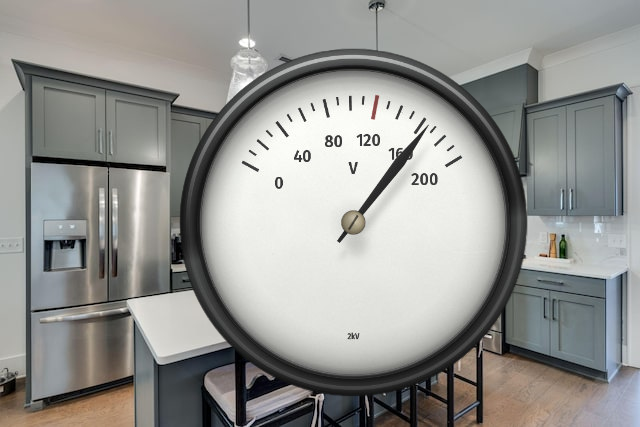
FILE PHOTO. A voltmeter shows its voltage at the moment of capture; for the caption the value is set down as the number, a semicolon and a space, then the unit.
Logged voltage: 165; V
